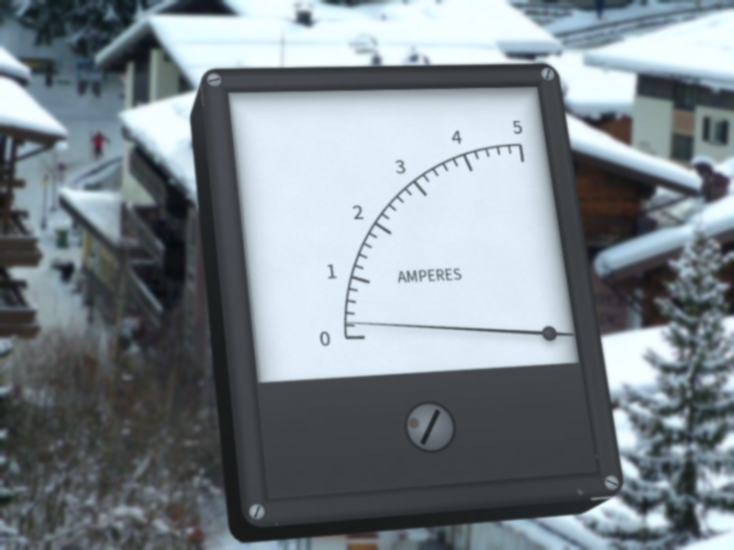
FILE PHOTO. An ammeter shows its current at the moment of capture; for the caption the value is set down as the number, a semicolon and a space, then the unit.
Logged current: 0.2; A
